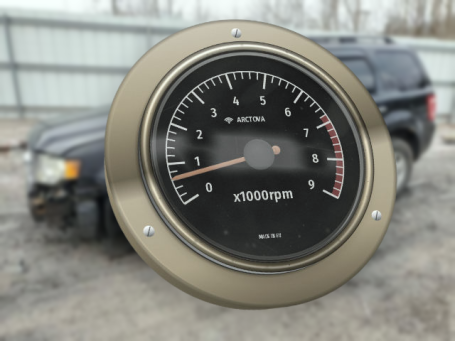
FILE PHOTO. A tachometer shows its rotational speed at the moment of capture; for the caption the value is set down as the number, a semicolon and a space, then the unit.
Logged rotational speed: 600; rpm
